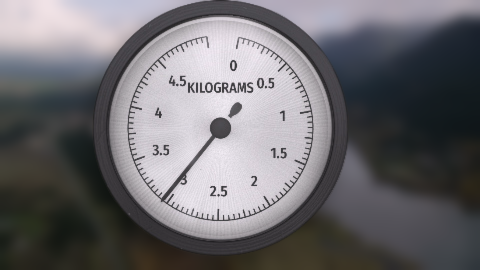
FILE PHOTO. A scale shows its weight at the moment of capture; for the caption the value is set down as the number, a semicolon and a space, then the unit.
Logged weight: 3.05; kg
